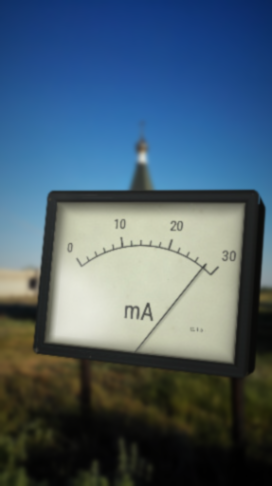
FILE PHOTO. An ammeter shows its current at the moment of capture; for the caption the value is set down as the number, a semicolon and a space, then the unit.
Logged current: 28; mA
